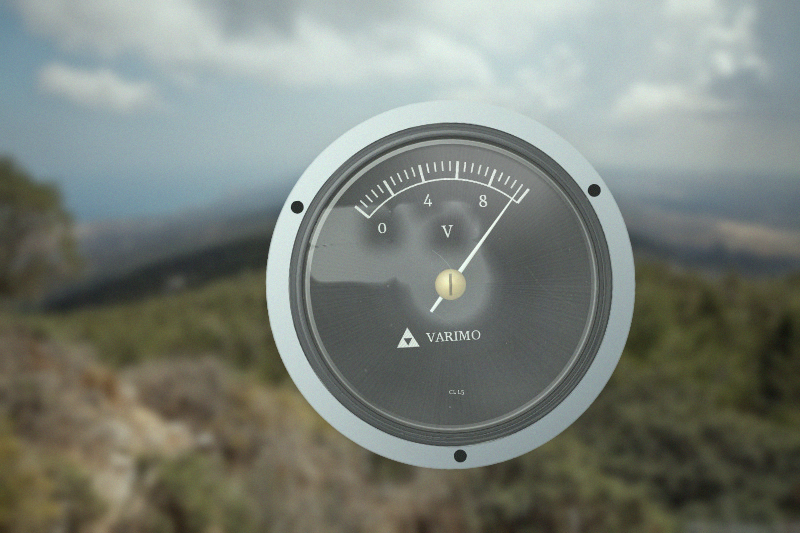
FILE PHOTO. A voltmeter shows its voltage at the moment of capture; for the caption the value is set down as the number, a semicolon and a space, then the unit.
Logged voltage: 9.6; V
